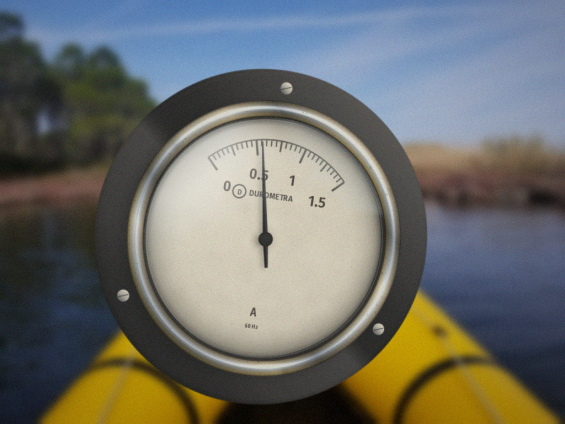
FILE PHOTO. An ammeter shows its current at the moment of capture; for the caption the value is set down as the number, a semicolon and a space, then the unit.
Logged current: 0.55; A
